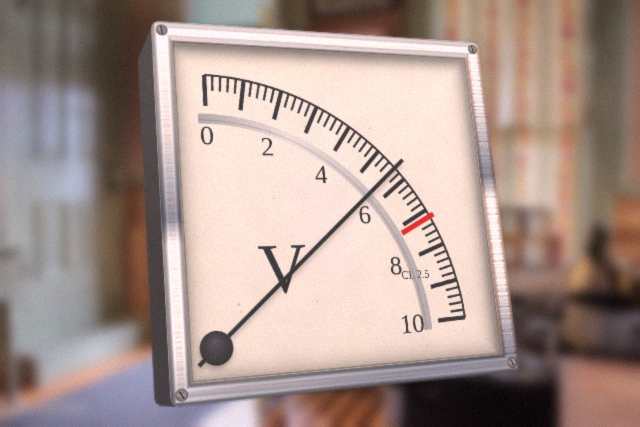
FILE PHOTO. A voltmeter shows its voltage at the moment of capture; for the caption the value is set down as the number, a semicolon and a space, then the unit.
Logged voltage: 5.6; V
